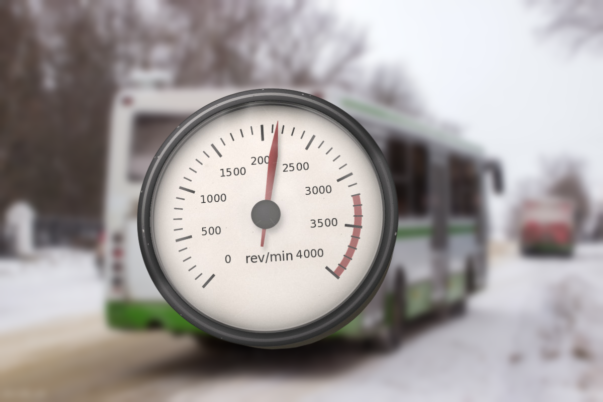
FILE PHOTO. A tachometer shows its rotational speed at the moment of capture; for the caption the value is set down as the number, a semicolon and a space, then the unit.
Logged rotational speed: 2150; rpm
